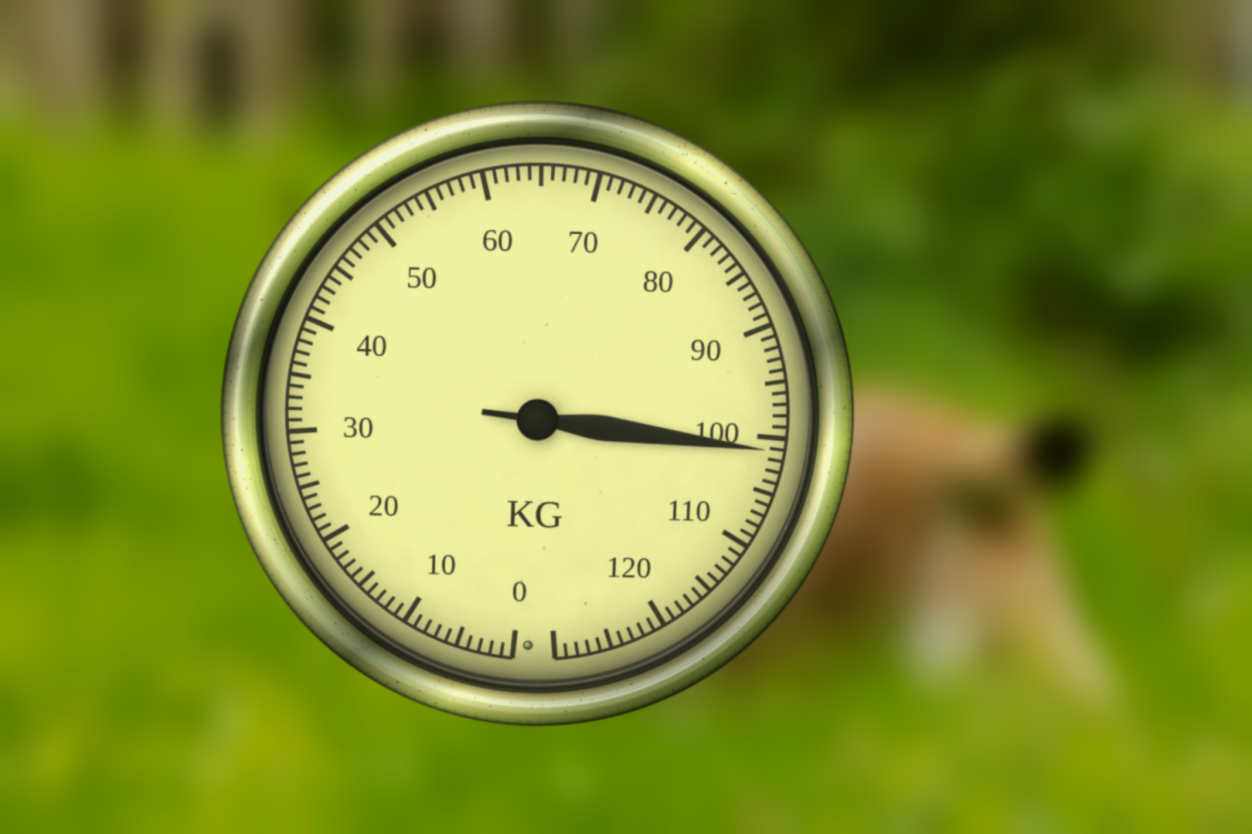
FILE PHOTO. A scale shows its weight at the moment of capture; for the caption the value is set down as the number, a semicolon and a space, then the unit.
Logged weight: 101; kg
